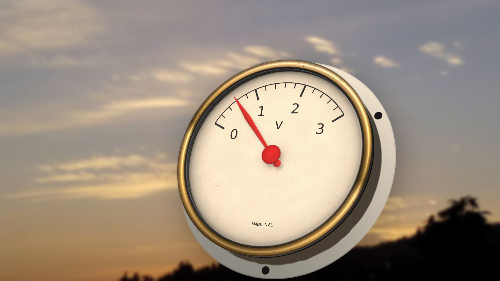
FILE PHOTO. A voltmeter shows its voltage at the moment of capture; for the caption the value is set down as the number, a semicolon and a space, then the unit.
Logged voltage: 0.6; V
